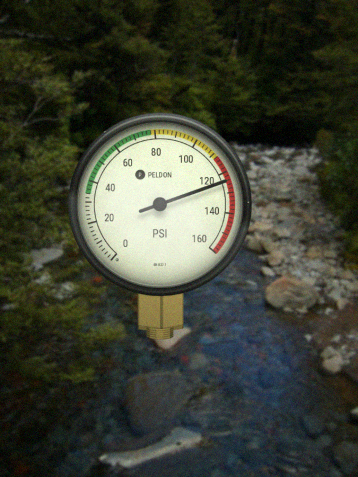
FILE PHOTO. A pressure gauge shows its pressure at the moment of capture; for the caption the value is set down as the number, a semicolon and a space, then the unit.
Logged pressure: 124; psi
